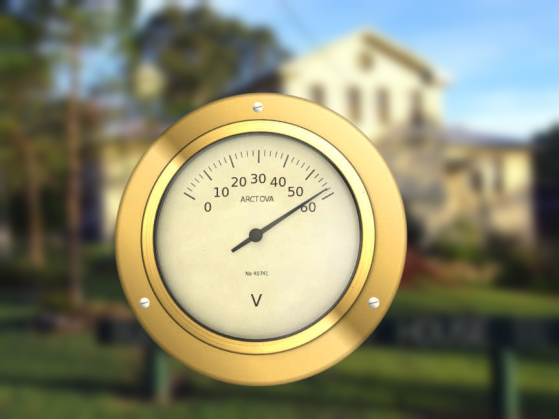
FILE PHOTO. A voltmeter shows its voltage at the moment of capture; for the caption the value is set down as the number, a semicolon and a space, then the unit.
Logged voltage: 58; V
